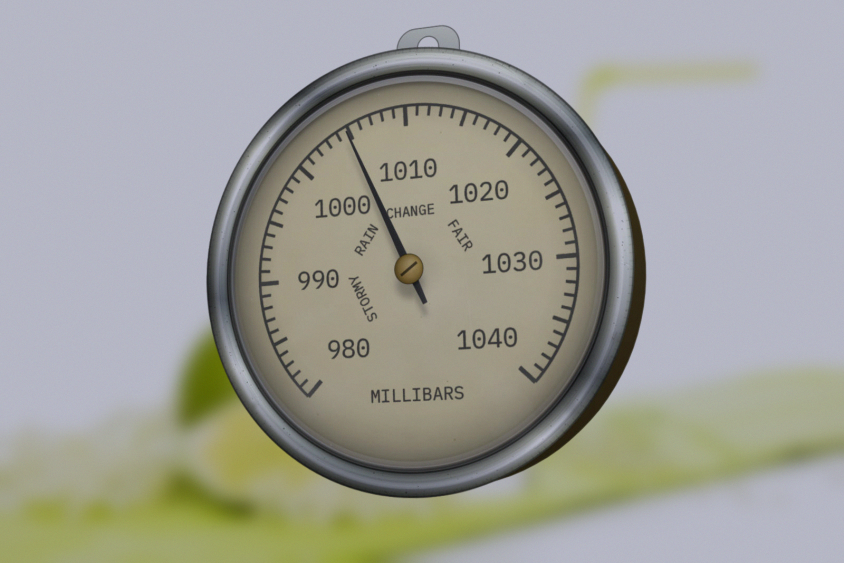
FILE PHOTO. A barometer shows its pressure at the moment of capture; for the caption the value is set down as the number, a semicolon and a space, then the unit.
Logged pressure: 1005; mbar
